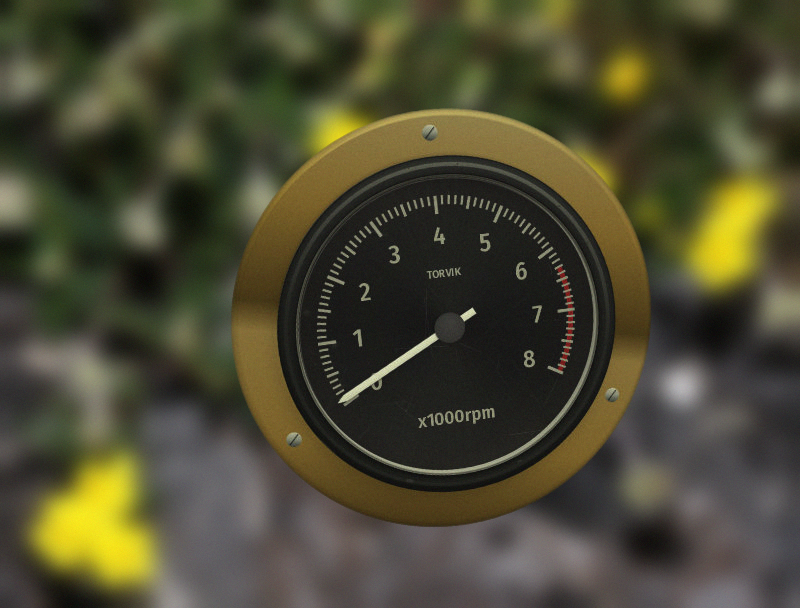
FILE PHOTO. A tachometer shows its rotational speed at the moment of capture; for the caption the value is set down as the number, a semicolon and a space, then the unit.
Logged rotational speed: 100; rpm
